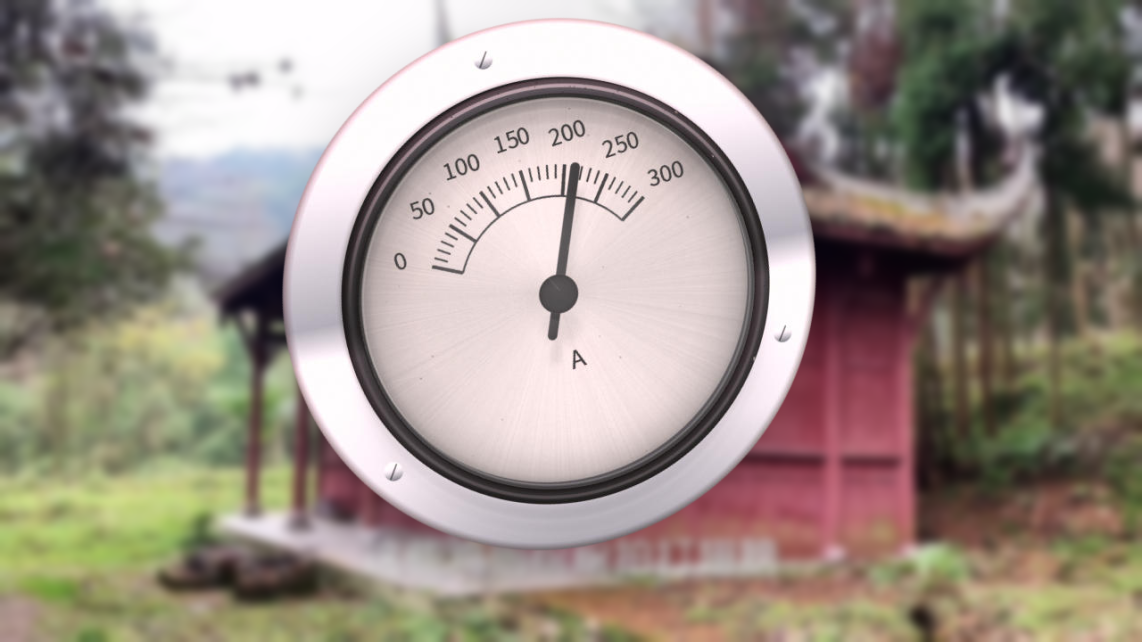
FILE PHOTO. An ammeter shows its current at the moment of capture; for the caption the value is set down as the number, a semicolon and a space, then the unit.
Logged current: 210; A
